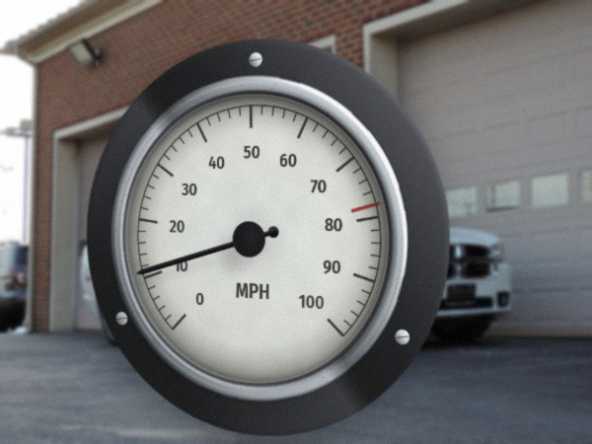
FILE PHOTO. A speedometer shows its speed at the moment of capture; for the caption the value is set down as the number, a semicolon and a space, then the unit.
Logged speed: 11; mph
